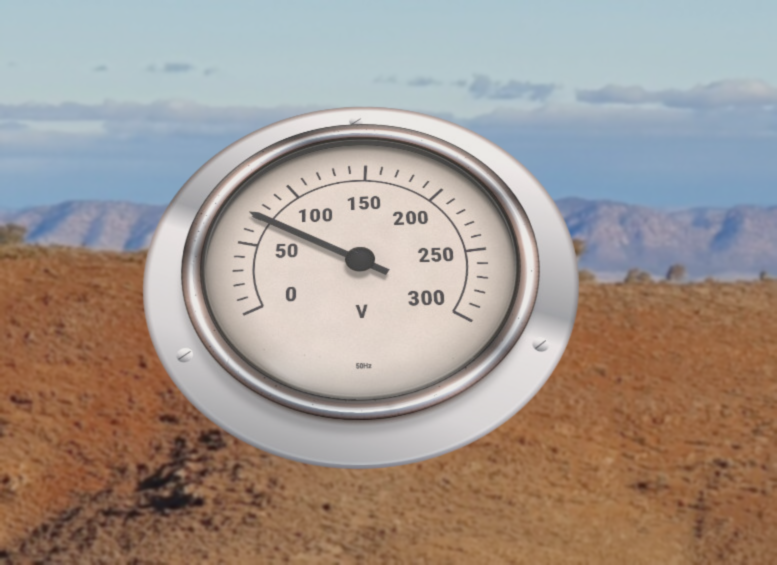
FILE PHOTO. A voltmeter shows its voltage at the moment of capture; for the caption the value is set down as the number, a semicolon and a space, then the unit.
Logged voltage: 70; V
